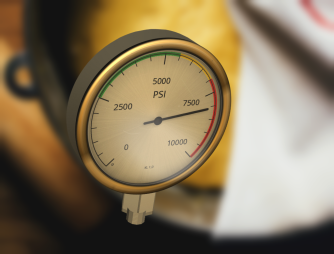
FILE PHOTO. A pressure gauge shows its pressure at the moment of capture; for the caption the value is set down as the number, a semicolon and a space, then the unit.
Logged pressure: 8000; psi
